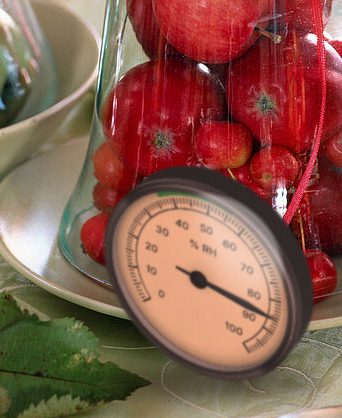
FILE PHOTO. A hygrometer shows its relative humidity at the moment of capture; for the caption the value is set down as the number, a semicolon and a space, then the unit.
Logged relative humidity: 85; %
